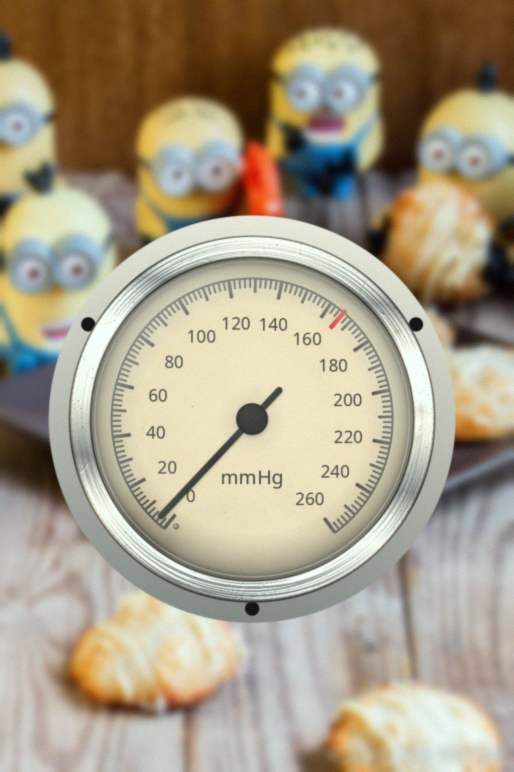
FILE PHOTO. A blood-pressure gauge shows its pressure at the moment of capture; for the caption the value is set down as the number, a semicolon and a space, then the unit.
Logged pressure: 4; mmHg
